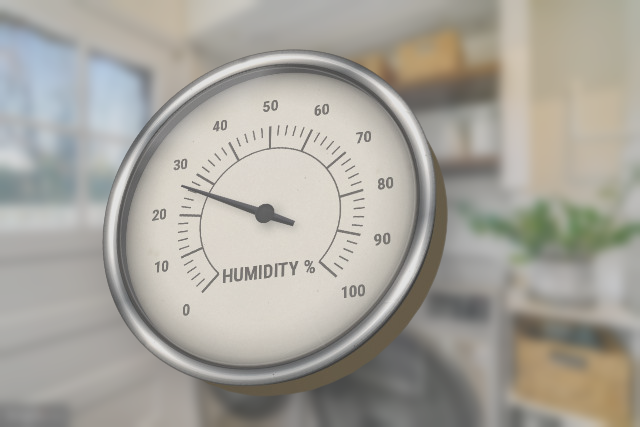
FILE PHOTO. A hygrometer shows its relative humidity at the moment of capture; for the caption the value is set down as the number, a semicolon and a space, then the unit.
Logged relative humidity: 26; %
